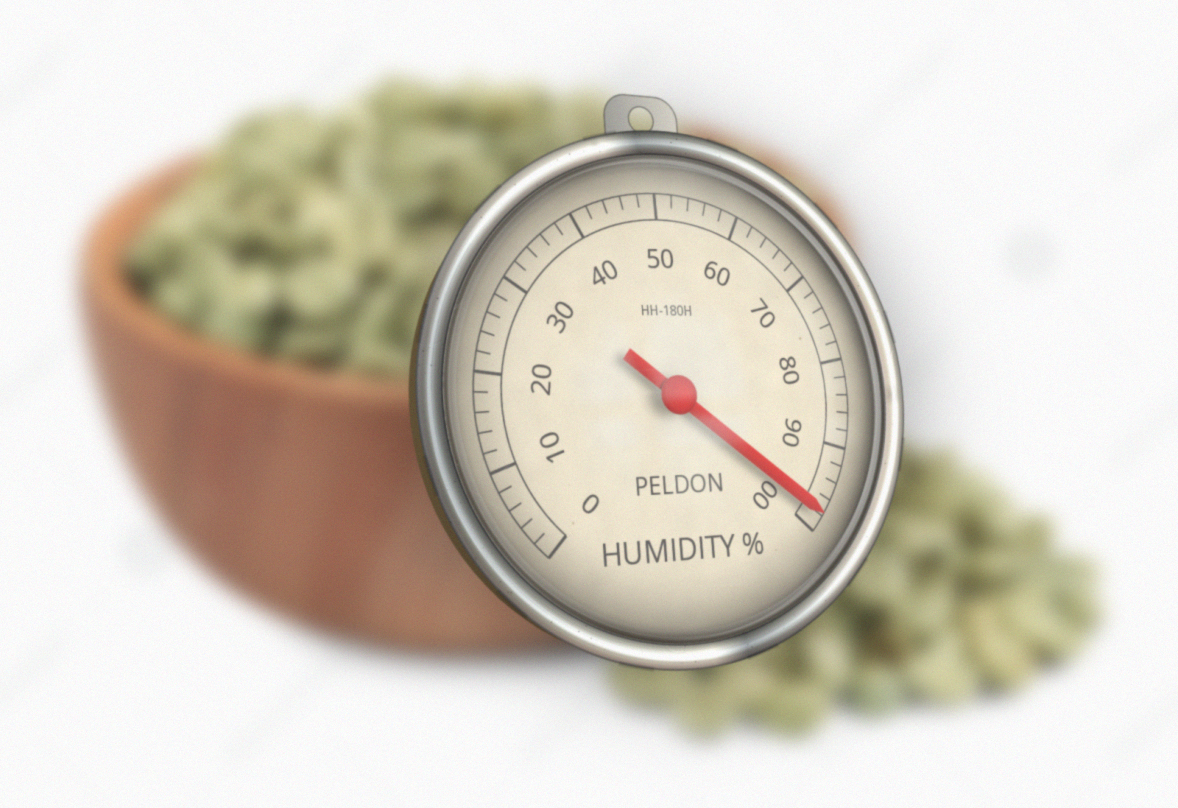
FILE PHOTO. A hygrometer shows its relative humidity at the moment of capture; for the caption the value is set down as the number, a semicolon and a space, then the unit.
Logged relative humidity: 98; %
